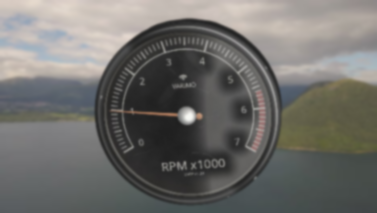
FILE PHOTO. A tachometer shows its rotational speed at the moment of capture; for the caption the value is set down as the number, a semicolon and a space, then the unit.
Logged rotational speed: 1000; rpm
